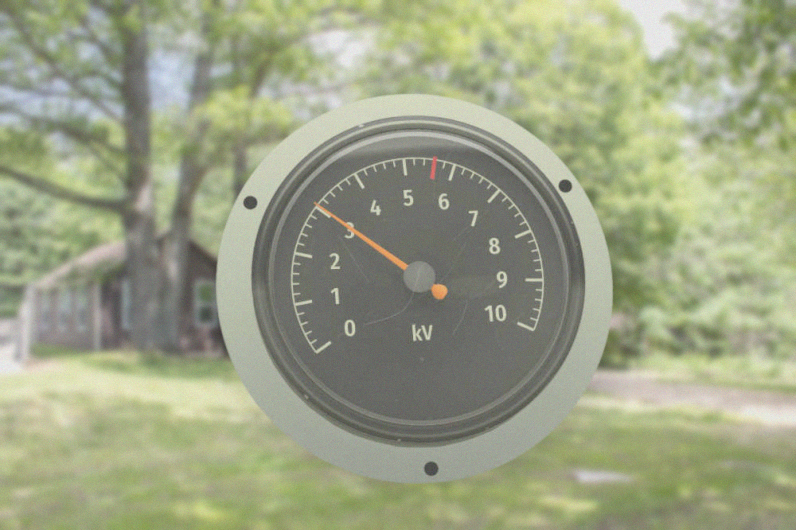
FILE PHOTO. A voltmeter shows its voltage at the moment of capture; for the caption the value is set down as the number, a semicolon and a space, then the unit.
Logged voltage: 3; kV
